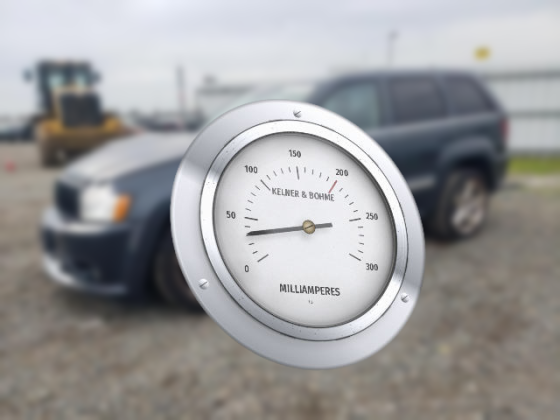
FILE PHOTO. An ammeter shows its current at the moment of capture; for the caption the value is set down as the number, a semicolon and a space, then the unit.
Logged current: 30; mA
